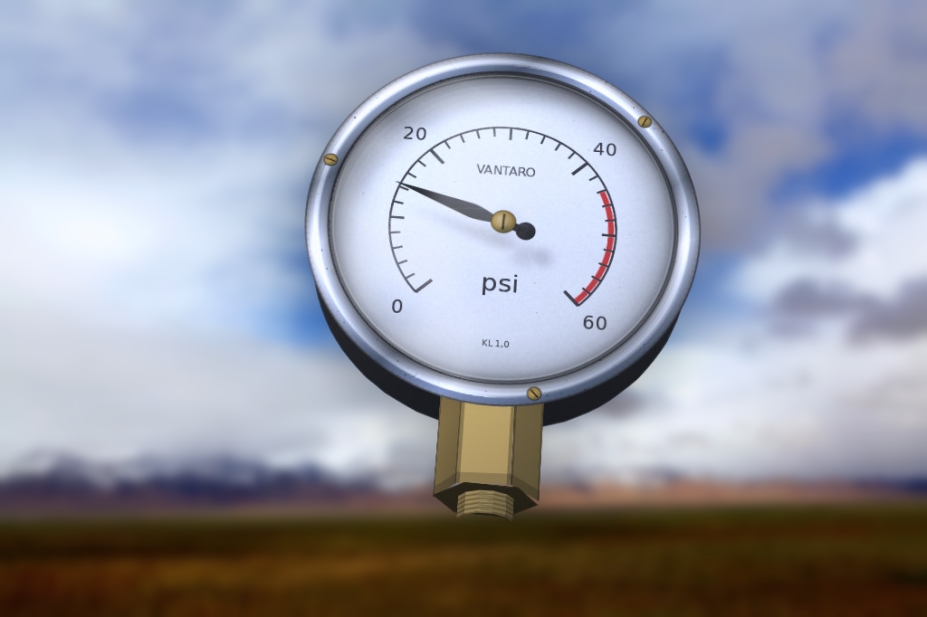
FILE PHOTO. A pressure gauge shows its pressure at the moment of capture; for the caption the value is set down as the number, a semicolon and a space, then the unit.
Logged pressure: 14; psi
